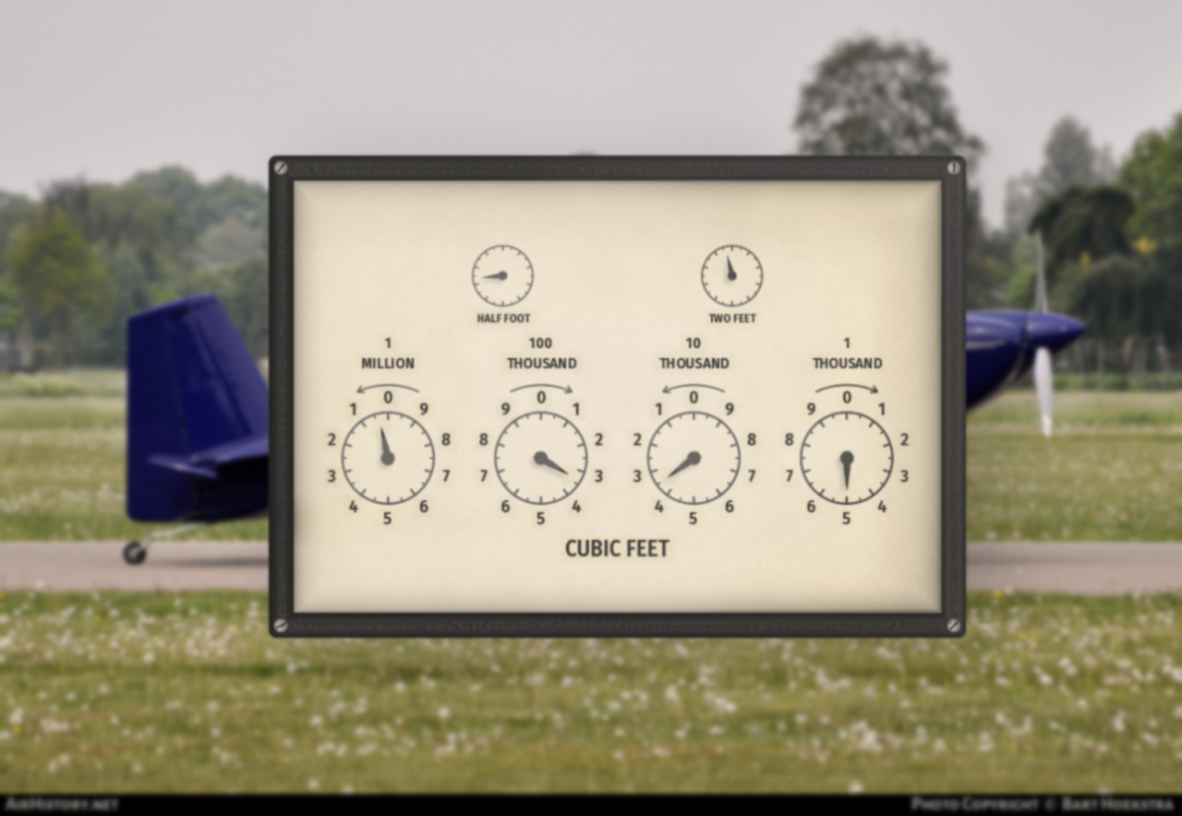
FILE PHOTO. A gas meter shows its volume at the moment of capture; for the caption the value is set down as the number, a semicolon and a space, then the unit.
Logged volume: 33500; ft³
